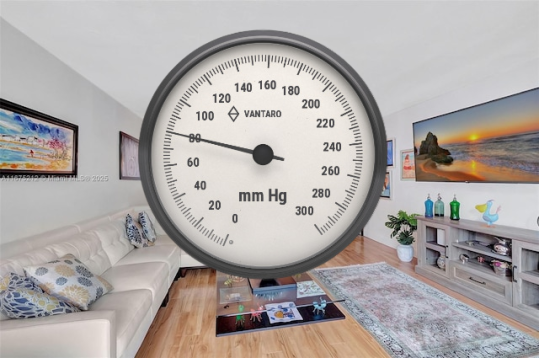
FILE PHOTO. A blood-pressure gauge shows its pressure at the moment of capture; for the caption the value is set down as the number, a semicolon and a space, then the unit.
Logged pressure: 80; mmHg
